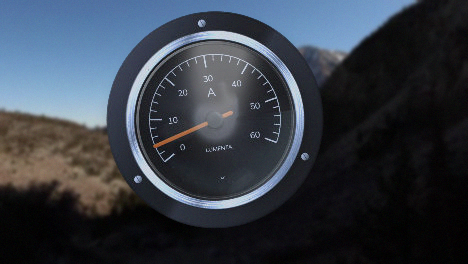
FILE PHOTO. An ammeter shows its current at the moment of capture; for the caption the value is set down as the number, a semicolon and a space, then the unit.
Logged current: 4; A
